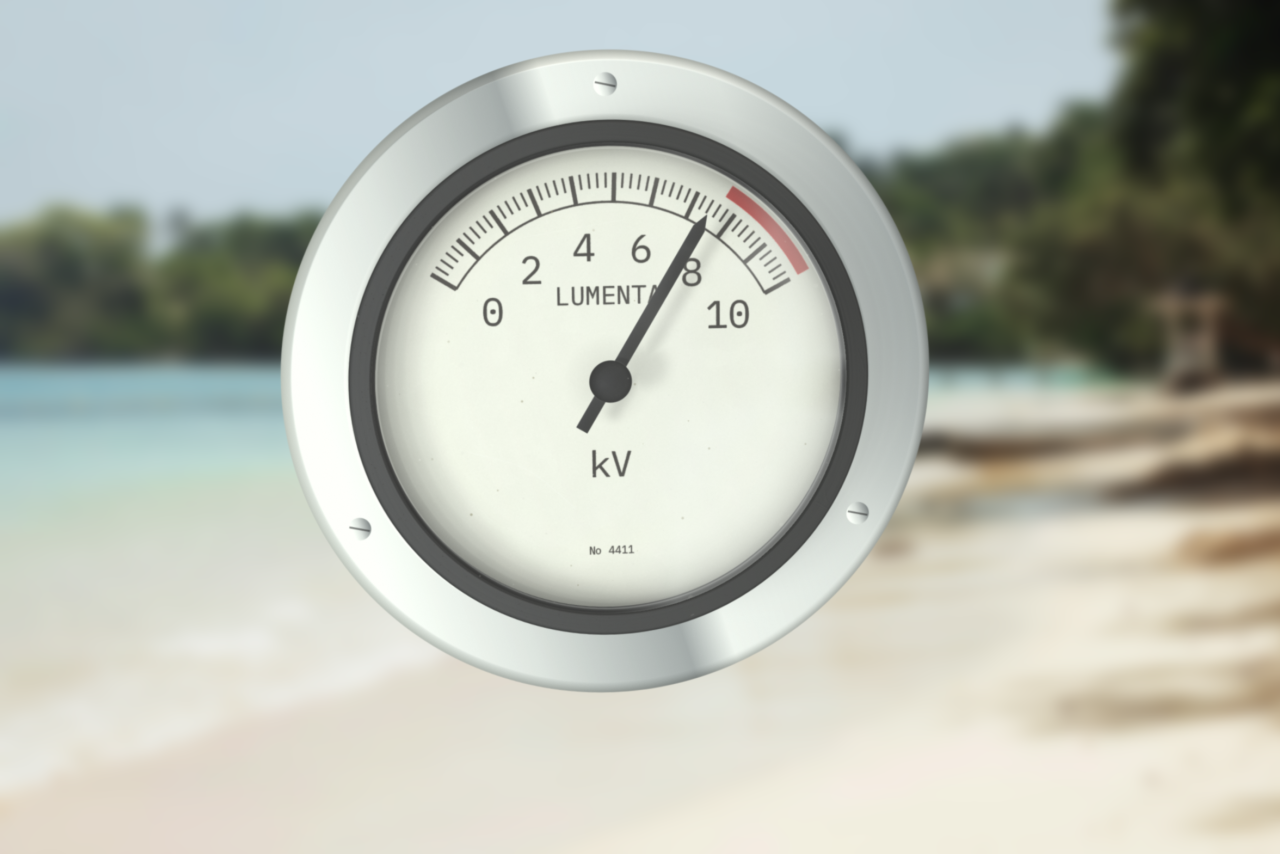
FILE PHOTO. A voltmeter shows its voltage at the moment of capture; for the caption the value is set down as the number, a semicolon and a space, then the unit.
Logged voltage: 7.4; kV
